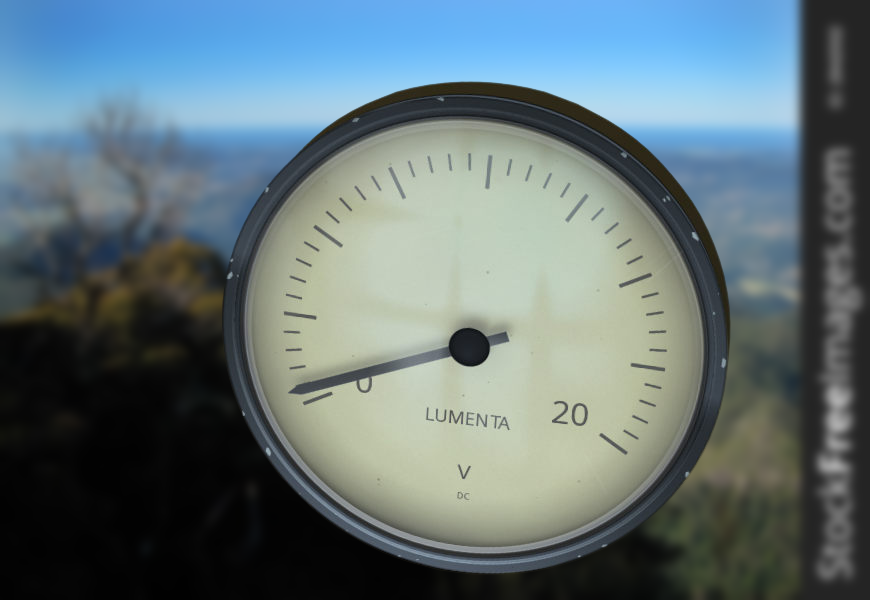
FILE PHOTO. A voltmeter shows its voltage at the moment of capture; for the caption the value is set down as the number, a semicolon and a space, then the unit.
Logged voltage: 0.5; V
